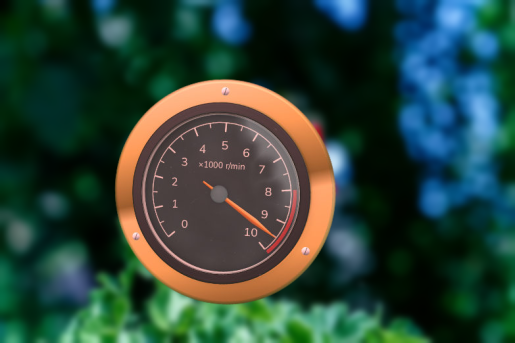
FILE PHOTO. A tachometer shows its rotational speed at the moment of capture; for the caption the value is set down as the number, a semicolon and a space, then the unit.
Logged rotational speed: 9500; rpm
